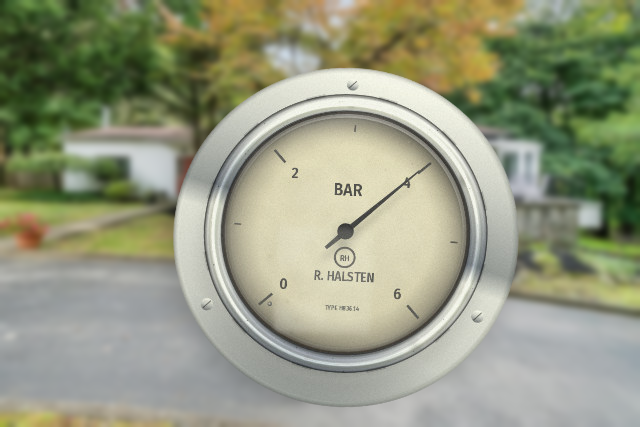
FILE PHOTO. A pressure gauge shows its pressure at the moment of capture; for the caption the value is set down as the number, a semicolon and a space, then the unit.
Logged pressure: 4; bar
